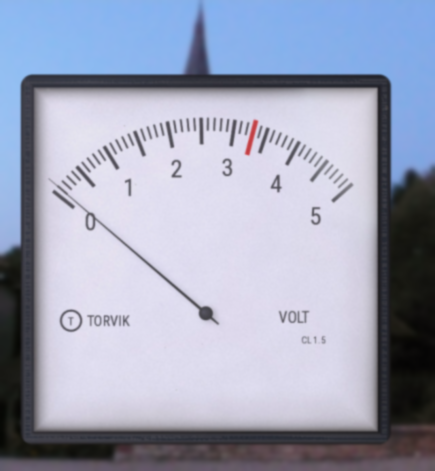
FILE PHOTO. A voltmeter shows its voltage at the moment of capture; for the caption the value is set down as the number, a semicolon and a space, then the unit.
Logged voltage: 0.1; V
